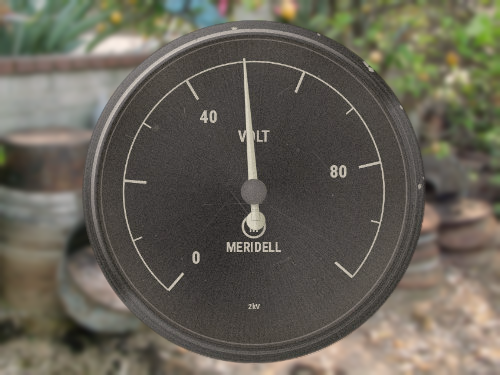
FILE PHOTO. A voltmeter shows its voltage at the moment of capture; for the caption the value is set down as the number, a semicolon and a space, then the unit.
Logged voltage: 50; V
